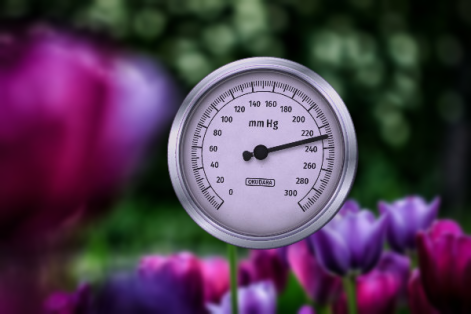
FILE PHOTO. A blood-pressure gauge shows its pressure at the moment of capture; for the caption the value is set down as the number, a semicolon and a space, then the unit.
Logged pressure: 230; mmHg
